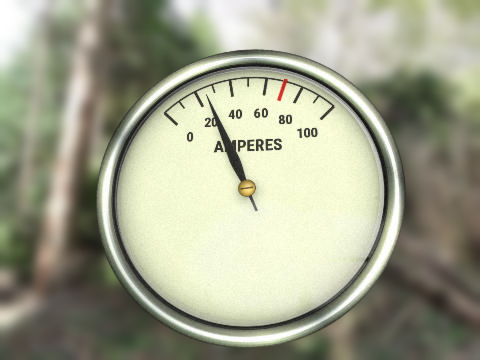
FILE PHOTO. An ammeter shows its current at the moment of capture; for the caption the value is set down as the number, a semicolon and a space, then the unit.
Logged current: 25; A
